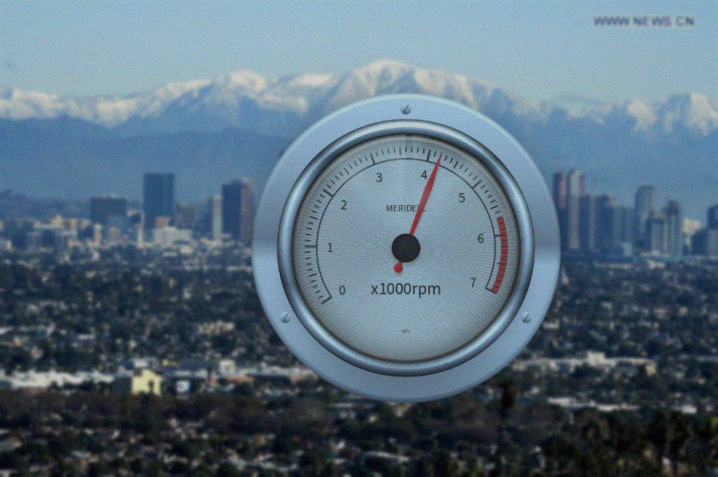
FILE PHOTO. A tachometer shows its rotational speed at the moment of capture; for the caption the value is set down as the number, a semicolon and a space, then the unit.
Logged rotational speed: 4200; rpm
